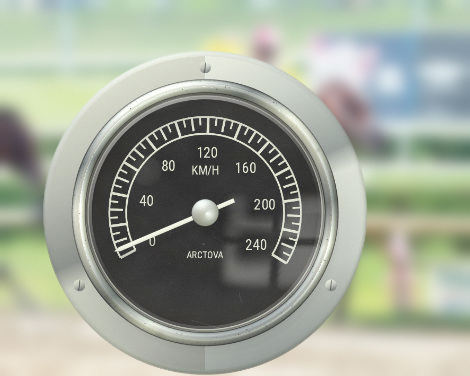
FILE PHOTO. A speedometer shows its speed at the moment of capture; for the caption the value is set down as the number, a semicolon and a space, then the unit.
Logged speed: 5; km/h
